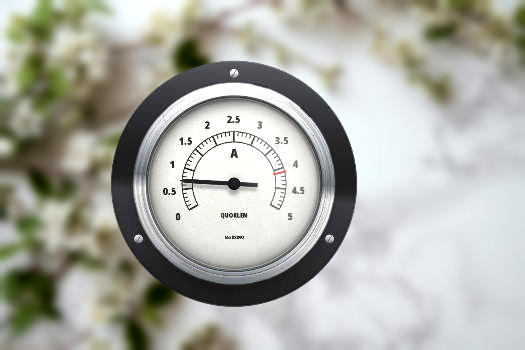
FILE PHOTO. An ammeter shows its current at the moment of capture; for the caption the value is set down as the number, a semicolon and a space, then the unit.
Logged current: 0.7; A
